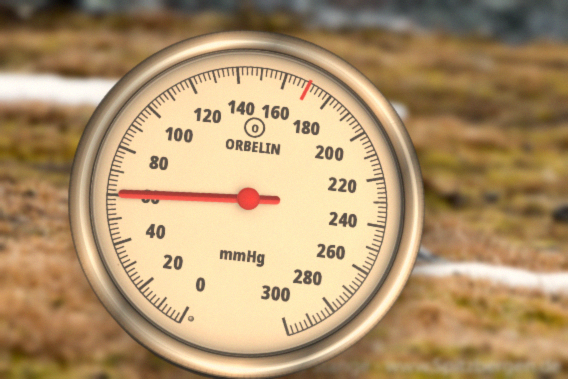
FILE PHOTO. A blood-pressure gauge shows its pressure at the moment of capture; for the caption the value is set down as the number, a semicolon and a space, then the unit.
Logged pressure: 60; mmHg
